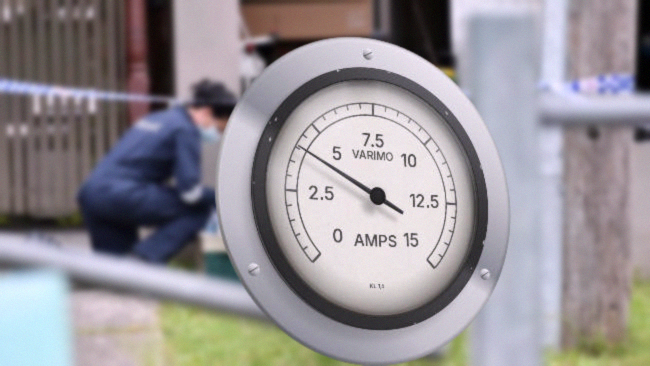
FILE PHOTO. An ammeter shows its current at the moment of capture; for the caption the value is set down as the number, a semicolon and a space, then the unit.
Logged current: 4; A
